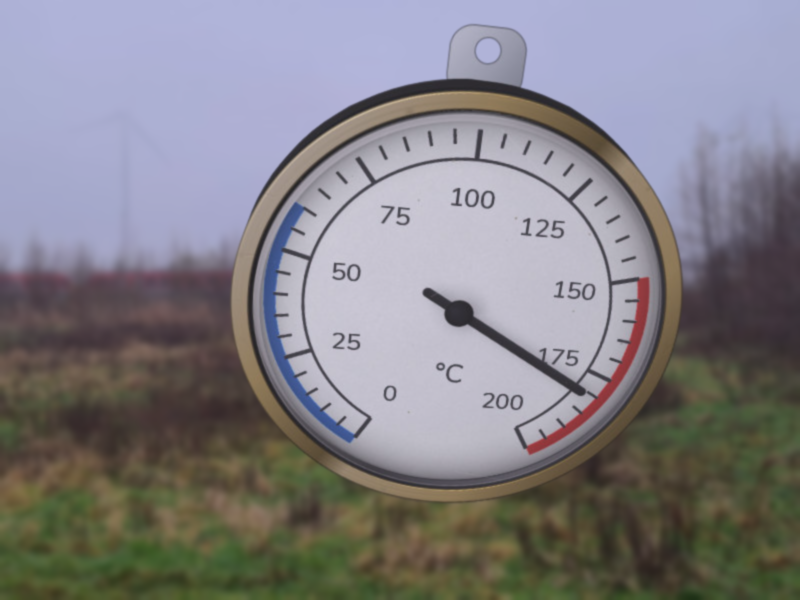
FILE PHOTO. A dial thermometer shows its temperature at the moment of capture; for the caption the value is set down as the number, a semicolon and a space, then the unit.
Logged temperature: 180; °C
